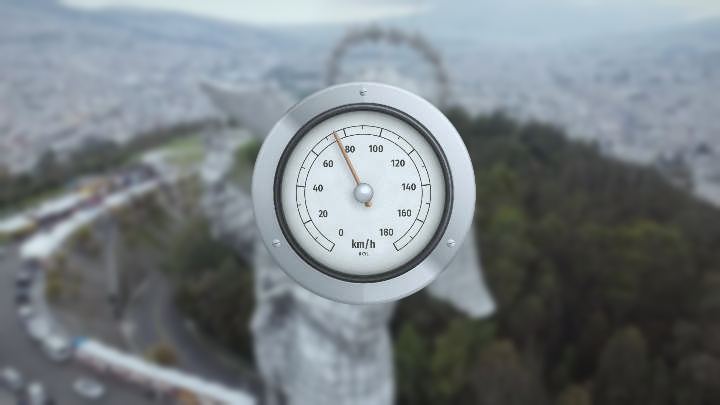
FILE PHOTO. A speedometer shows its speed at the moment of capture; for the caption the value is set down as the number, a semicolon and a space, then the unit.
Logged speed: 75; km/h
